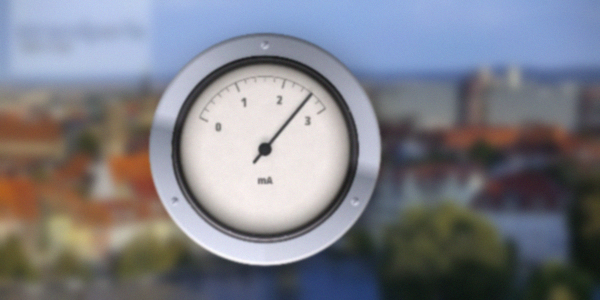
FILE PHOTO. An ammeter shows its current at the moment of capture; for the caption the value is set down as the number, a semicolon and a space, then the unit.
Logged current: 2.6; mA
